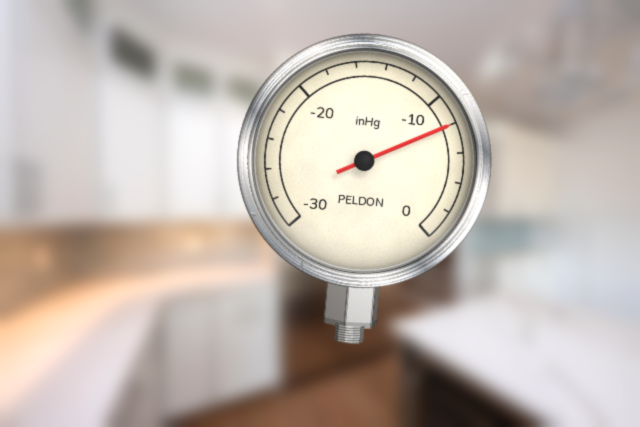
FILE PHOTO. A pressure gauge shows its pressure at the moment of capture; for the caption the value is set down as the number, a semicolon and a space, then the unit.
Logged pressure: -8; inHg
